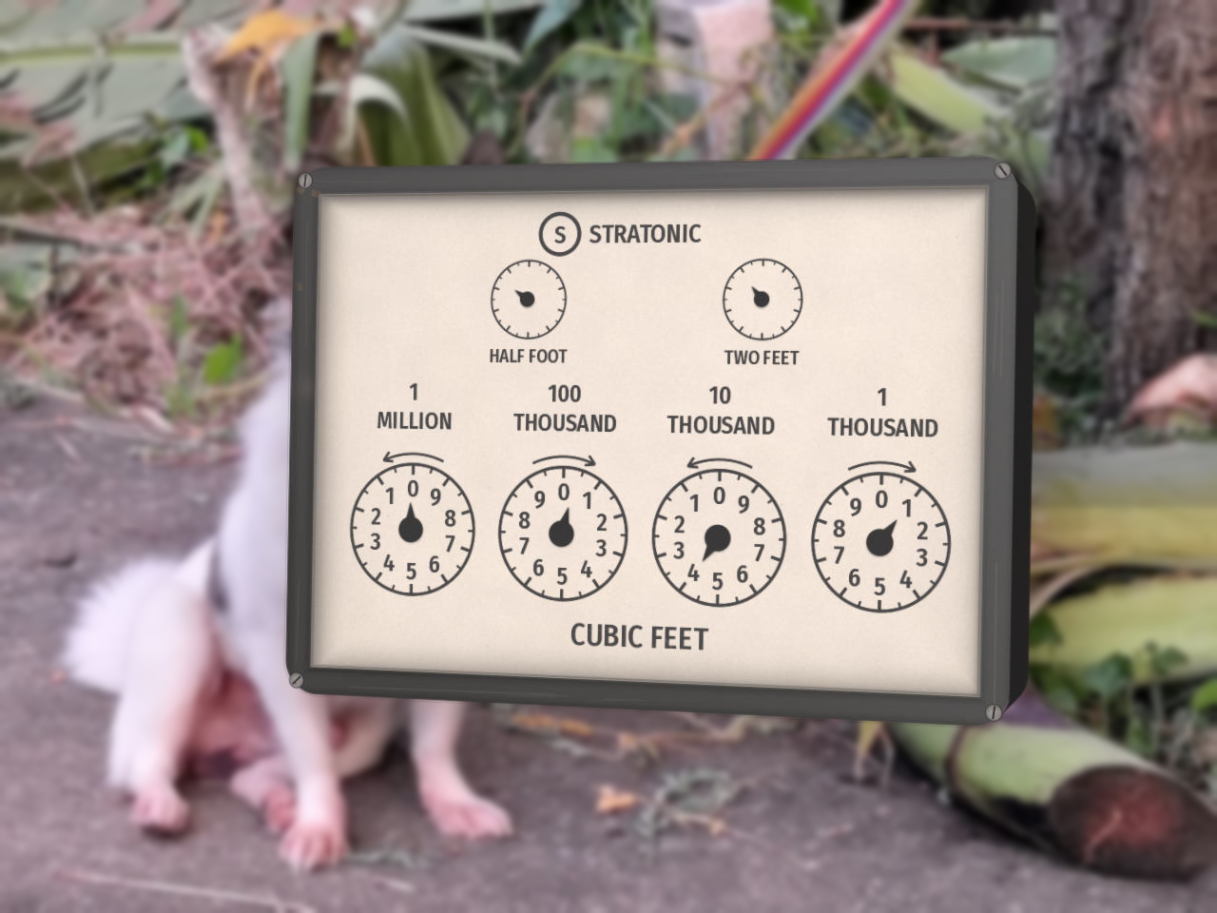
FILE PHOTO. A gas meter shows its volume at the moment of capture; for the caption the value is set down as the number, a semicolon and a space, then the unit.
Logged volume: 4100; ft³
